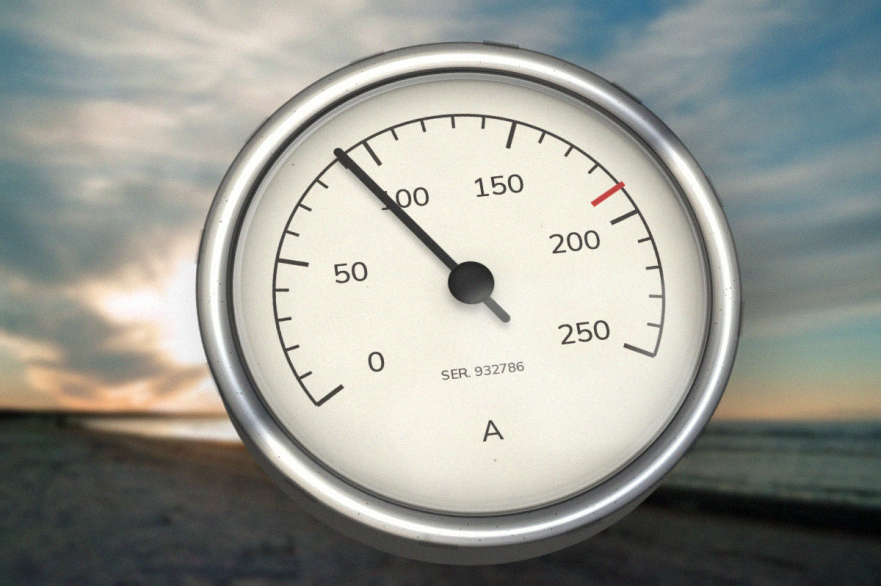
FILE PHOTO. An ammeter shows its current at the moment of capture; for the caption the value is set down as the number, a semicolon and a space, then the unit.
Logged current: 90; A
